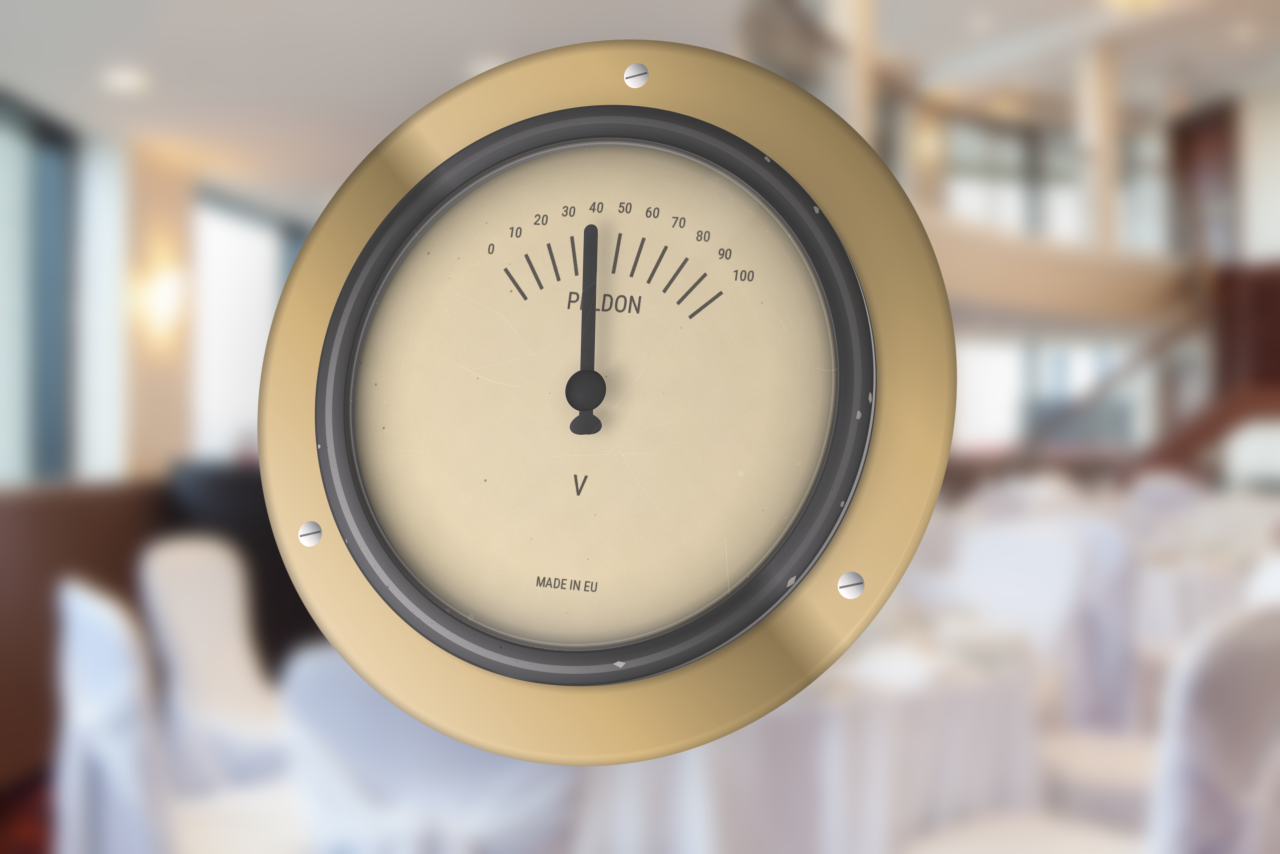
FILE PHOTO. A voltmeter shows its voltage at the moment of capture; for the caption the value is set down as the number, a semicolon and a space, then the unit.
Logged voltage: 40; V
